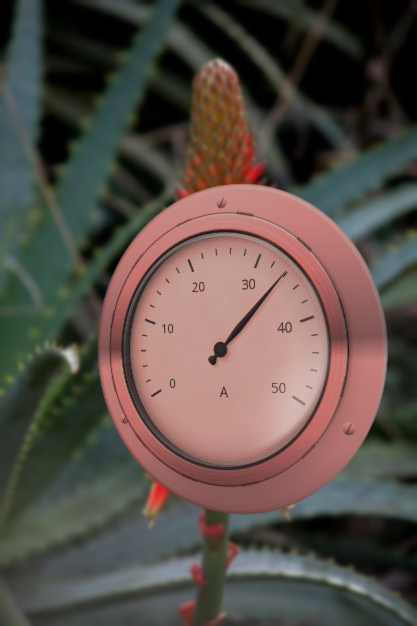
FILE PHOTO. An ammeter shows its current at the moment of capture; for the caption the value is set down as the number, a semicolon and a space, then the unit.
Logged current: 34; A
